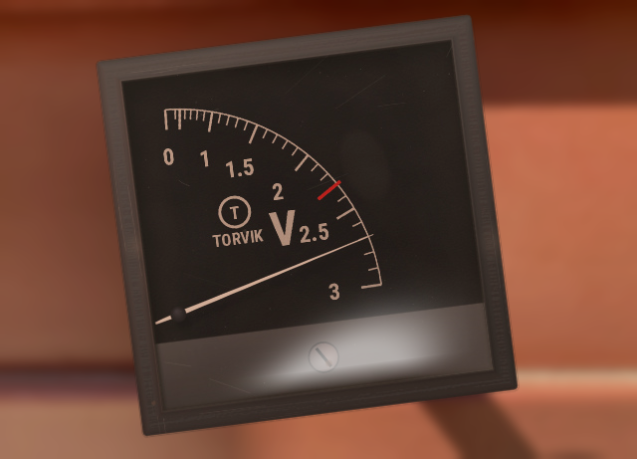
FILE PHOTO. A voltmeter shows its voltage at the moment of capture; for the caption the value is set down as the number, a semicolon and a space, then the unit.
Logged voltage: 2.7; V
